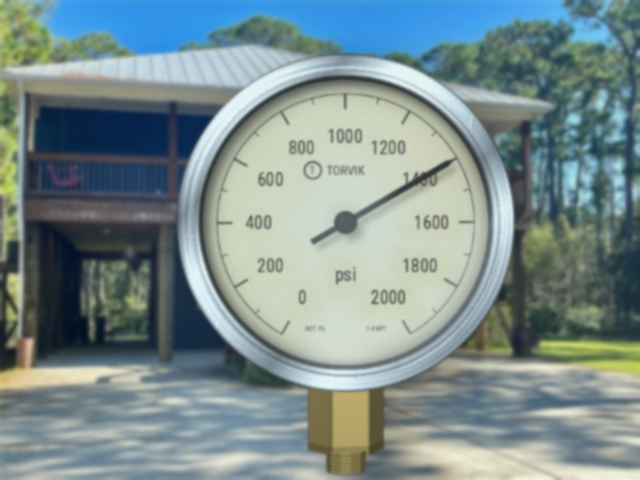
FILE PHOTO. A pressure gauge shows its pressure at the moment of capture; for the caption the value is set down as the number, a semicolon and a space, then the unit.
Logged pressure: 1400; psi
